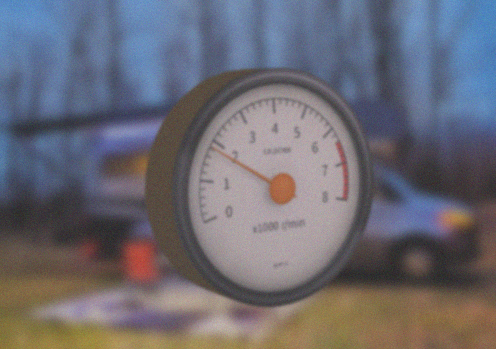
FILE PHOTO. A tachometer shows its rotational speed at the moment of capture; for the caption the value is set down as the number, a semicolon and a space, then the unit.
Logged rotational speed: 1800; rpm
